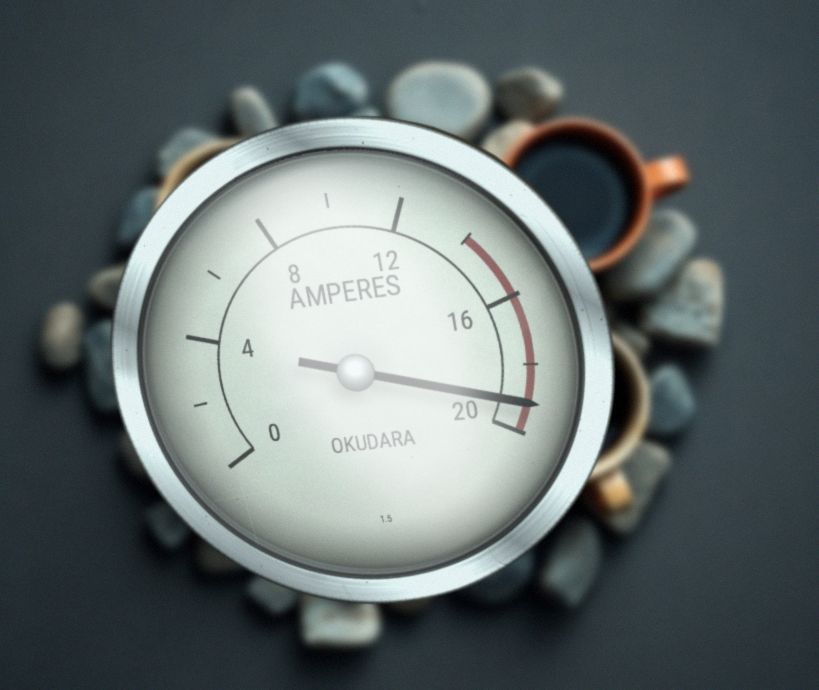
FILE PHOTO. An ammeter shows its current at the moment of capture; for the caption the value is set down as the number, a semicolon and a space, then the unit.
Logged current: 19; A
